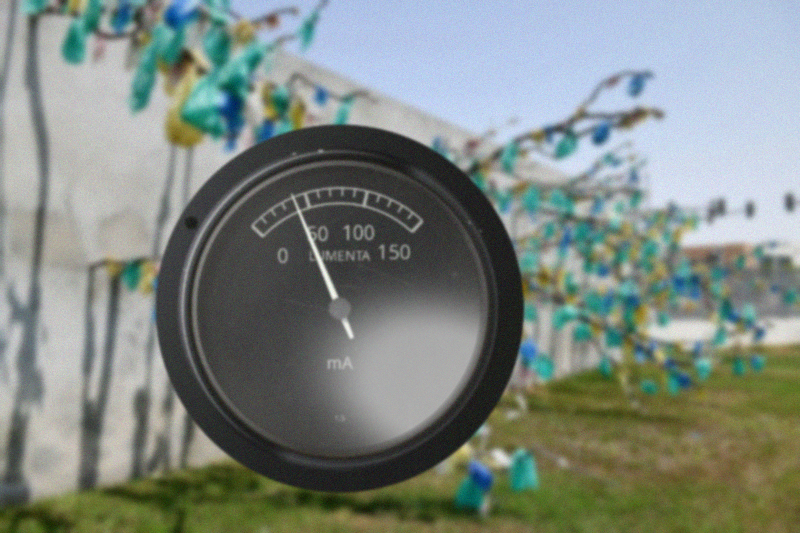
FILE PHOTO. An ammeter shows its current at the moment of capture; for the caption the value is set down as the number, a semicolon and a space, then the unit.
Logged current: 40; mA
